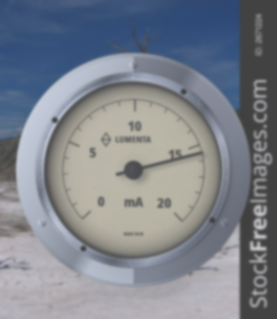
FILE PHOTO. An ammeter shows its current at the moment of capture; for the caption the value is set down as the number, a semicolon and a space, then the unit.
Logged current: 15.5; mA
